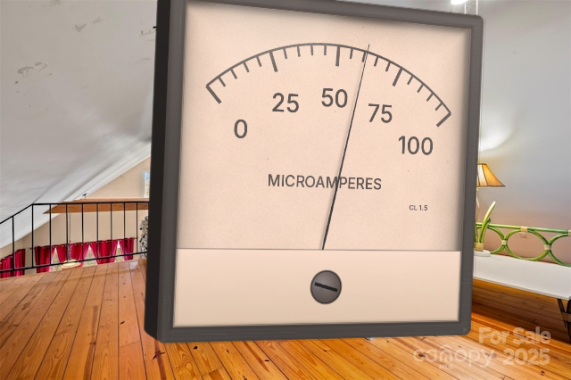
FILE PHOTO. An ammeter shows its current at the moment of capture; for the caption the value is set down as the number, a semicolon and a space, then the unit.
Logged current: 60; µA
